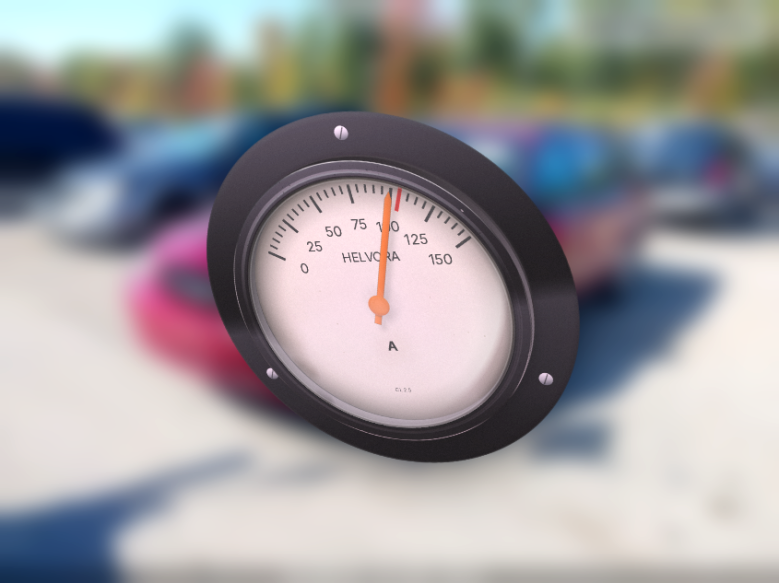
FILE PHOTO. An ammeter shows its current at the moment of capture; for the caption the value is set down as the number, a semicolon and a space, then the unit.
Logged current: 100; A
